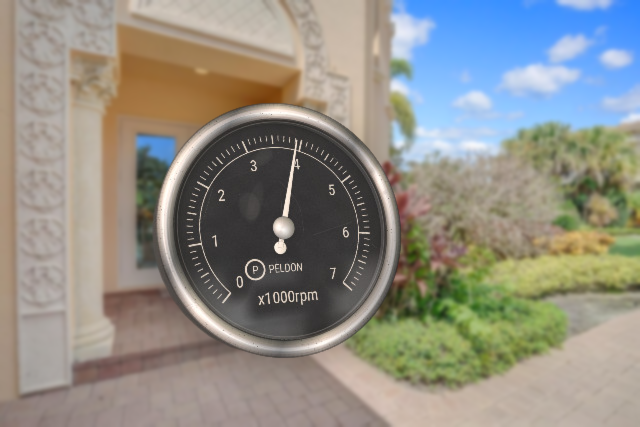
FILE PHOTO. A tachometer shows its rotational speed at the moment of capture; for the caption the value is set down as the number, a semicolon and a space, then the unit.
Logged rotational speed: 3900; rpm
